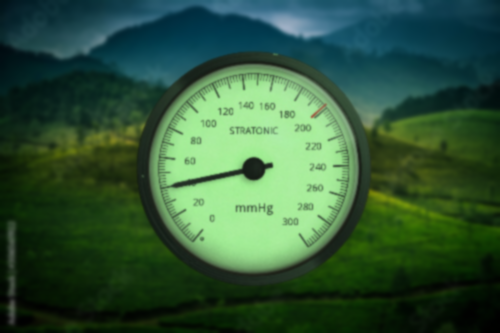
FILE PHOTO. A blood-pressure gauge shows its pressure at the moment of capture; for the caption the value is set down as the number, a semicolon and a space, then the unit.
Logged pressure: 40; mmHg
